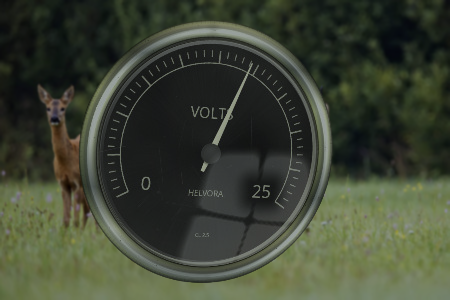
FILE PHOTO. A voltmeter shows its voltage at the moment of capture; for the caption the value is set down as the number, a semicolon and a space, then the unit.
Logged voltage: 14.5; V
